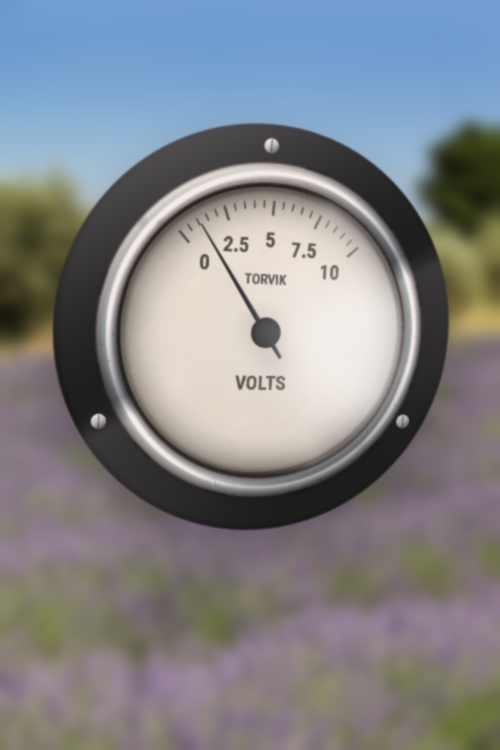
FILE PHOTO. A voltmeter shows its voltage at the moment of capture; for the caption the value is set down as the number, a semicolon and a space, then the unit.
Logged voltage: 1; V
